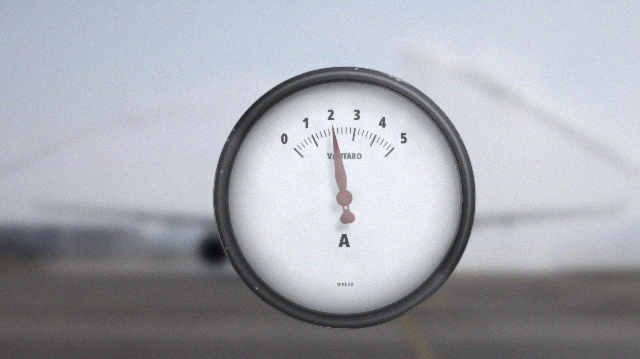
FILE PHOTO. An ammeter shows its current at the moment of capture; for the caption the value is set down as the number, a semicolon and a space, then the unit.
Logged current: 2; A
